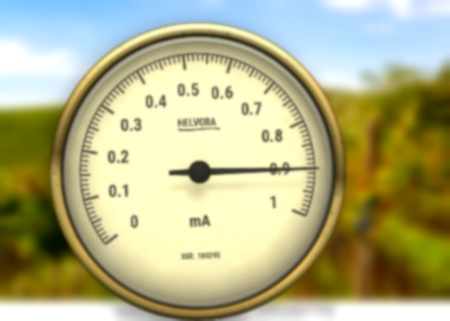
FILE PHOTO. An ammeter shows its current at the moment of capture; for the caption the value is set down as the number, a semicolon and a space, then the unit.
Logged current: 0.9; mA
